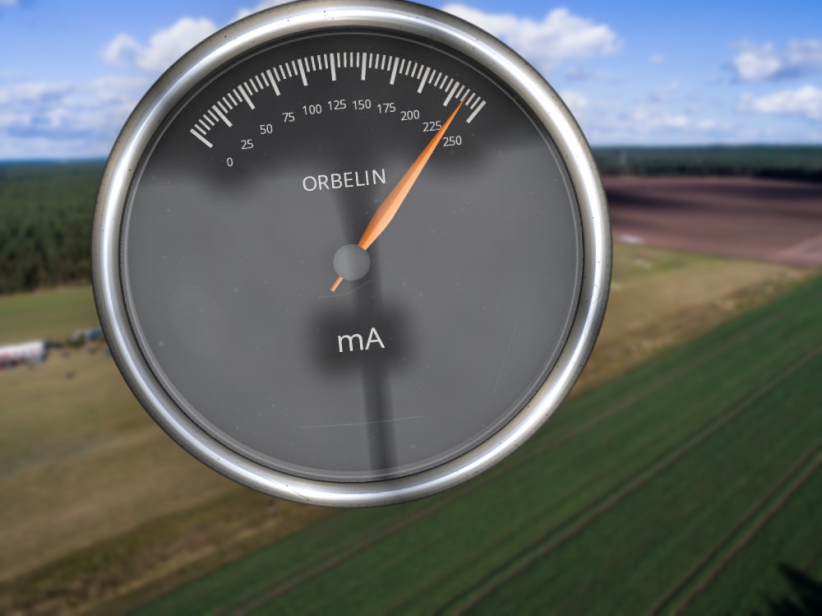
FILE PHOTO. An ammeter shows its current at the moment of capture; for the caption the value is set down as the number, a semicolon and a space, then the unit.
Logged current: 235; mA
